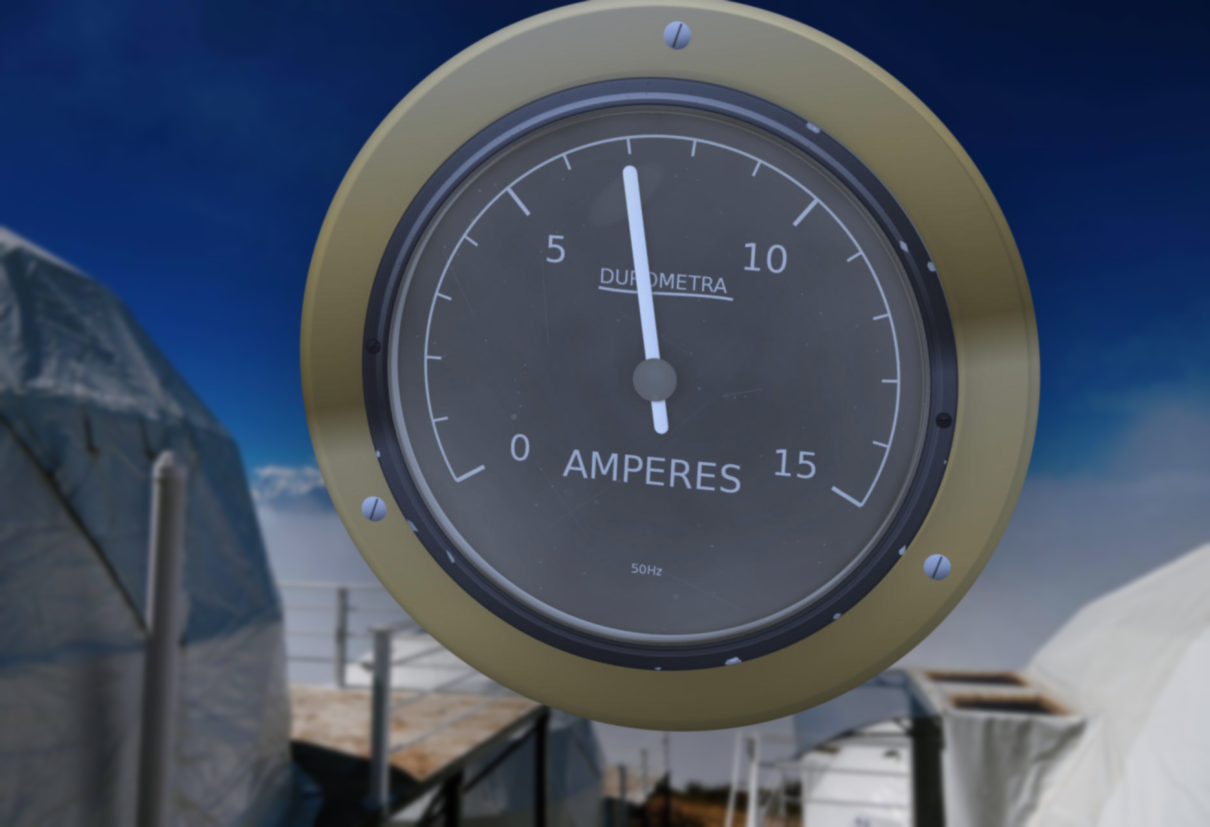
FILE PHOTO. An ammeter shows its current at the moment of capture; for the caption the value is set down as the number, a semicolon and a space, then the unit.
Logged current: 7; A
